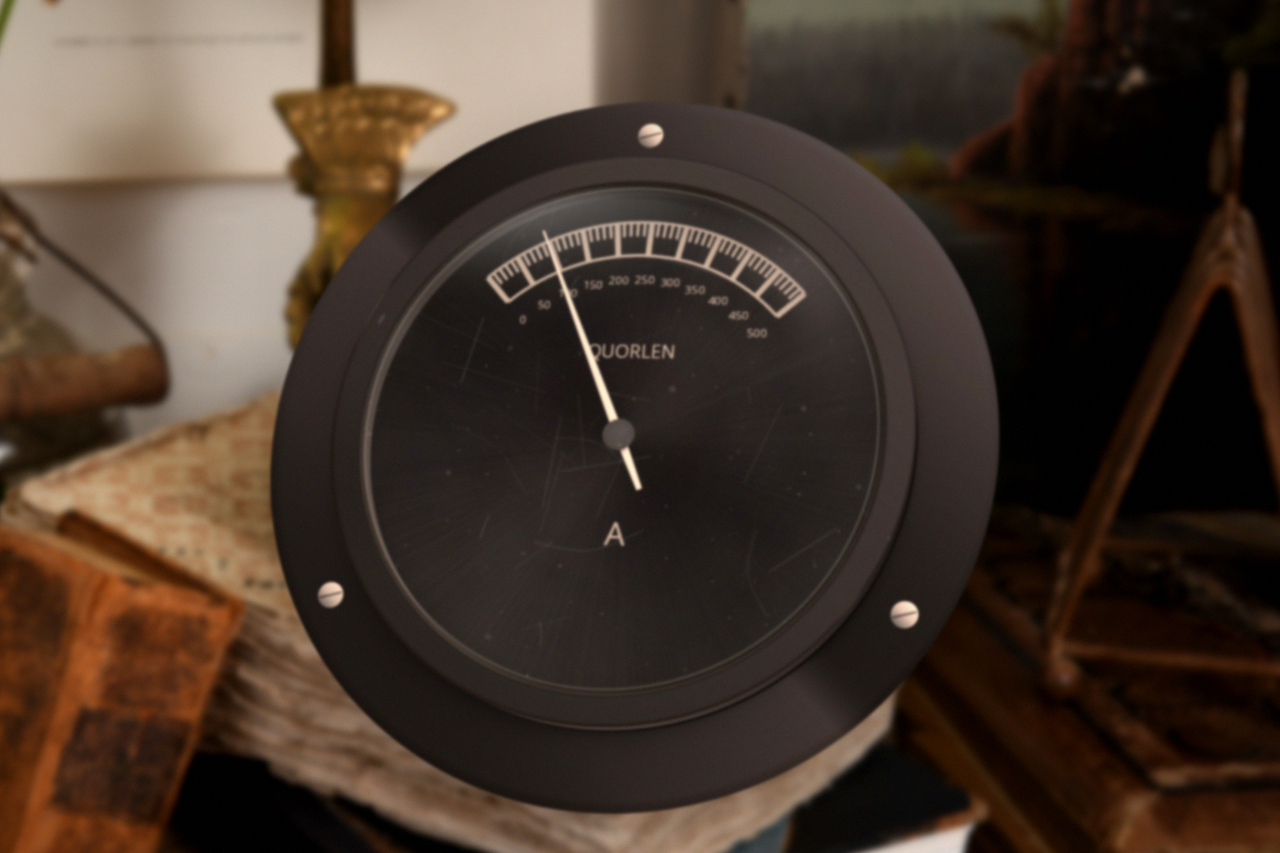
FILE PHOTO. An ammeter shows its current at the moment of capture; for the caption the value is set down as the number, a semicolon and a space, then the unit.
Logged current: 100; A
